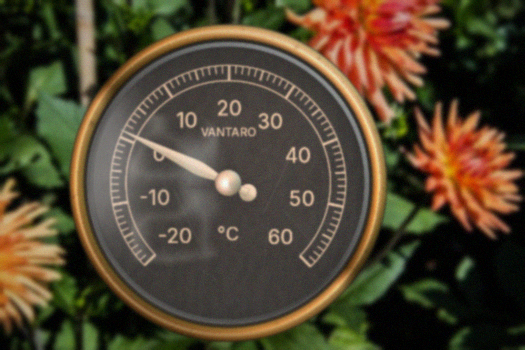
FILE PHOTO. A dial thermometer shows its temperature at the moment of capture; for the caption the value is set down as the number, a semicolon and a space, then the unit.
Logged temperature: 1; °C
